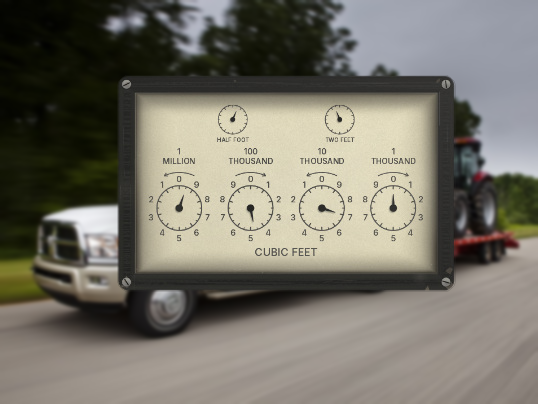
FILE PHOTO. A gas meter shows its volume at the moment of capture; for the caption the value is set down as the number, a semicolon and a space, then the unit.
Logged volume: 947000; ft³
